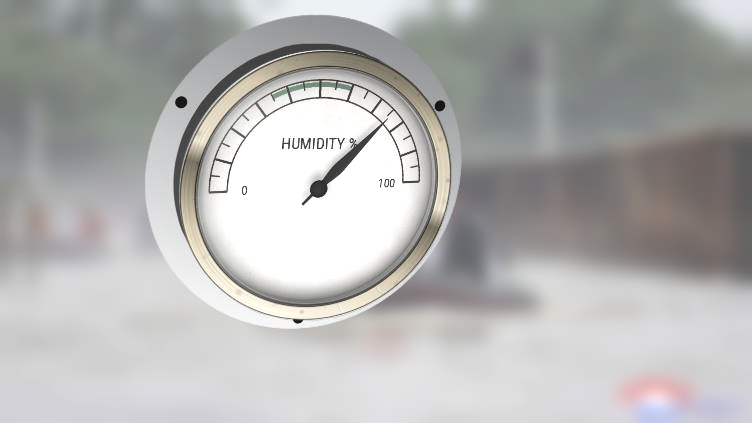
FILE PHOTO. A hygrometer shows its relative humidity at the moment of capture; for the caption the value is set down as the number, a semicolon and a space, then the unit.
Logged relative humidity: 75; %
